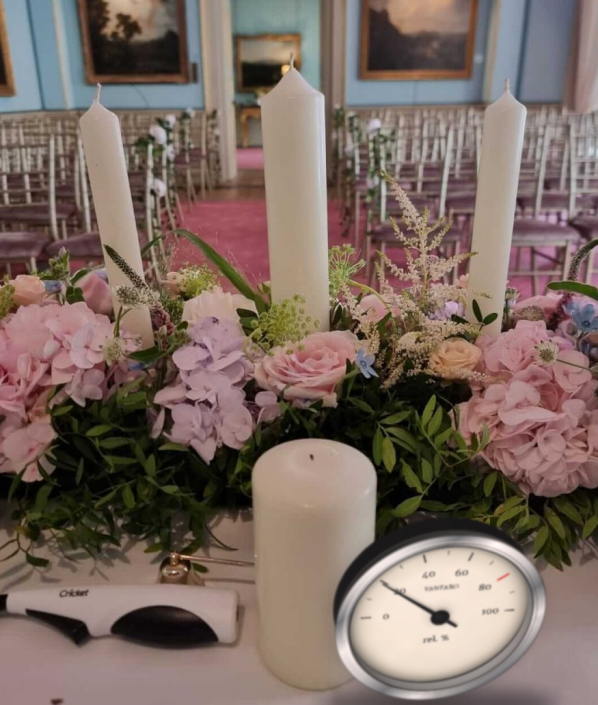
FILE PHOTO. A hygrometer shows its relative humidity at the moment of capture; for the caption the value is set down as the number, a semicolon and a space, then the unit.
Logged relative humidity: 20; %
